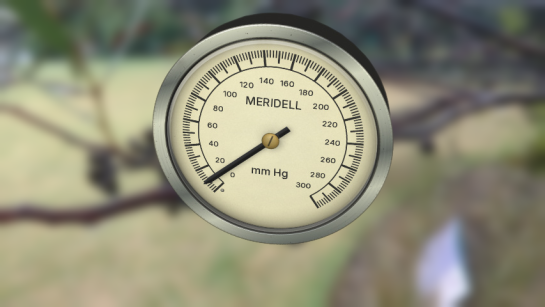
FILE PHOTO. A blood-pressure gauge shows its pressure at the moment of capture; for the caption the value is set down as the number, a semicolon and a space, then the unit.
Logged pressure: 10; mmHg
